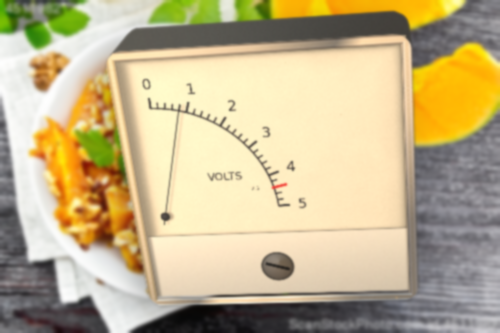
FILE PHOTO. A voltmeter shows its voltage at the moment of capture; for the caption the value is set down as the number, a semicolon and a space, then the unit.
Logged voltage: 0.8; V
